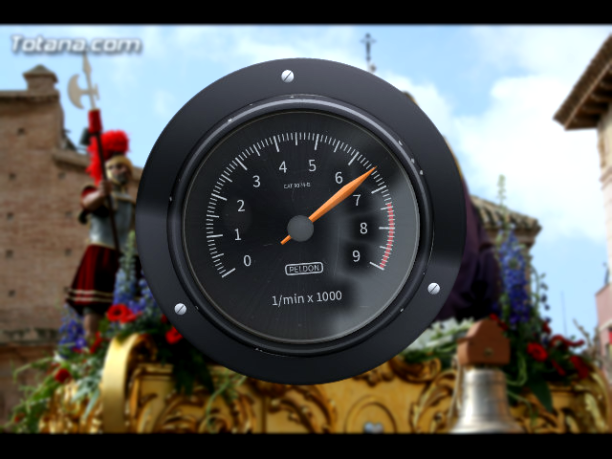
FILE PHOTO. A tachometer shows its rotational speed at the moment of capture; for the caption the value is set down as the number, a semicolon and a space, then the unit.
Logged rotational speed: 6500; rpm
